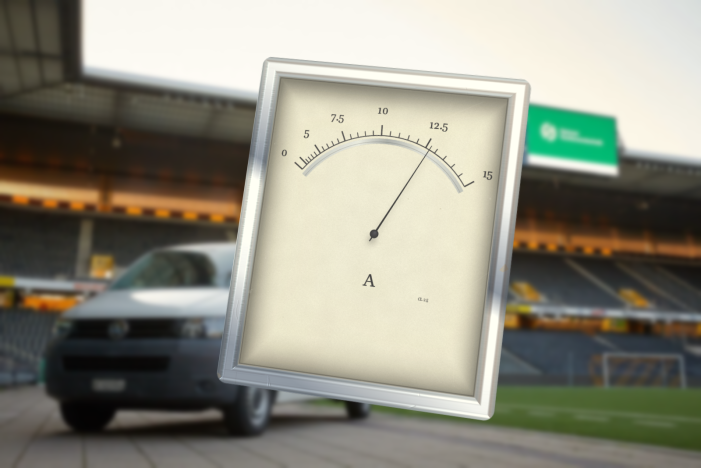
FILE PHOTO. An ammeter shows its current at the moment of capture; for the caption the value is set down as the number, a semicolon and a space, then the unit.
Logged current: 12.75; A
